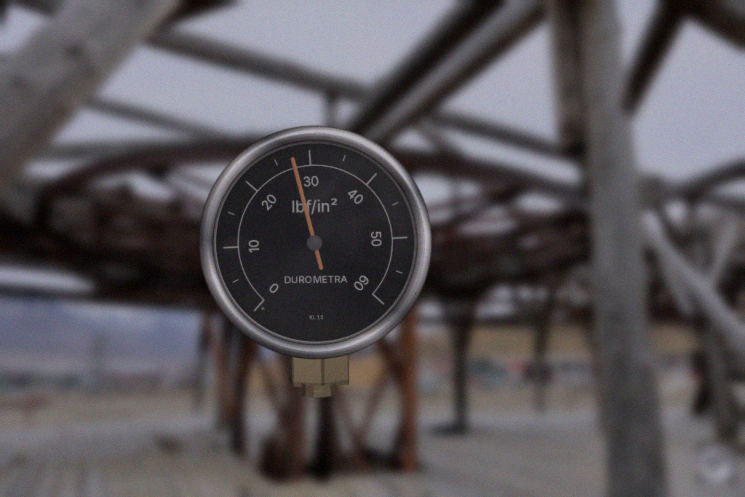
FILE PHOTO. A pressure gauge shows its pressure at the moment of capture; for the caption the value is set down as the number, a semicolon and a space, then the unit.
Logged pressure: 27.5; psi
